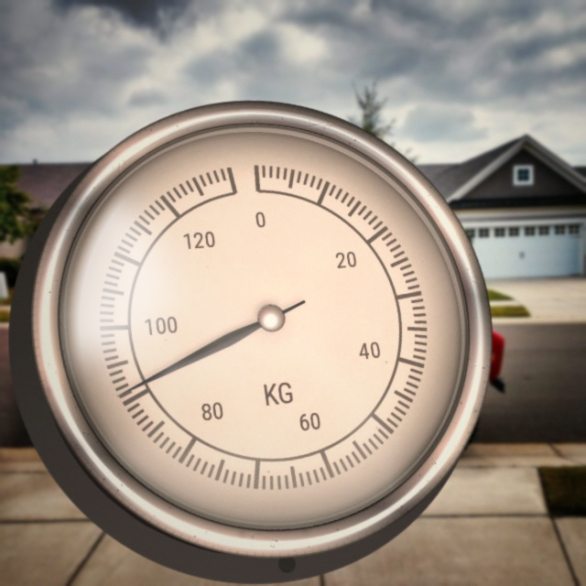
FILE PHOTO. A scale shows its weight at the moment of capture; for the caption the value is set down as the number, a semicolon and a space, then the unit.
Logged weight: 91; kg
